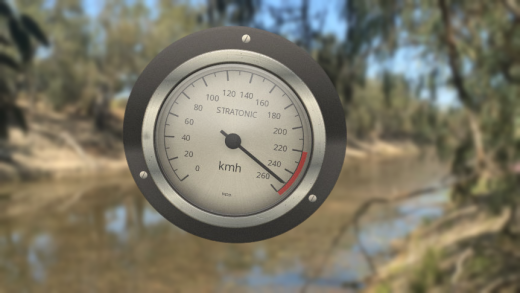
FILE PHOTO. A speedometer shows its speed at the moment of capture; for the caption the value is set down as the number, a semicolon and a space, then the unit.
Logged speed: 250; km/h
